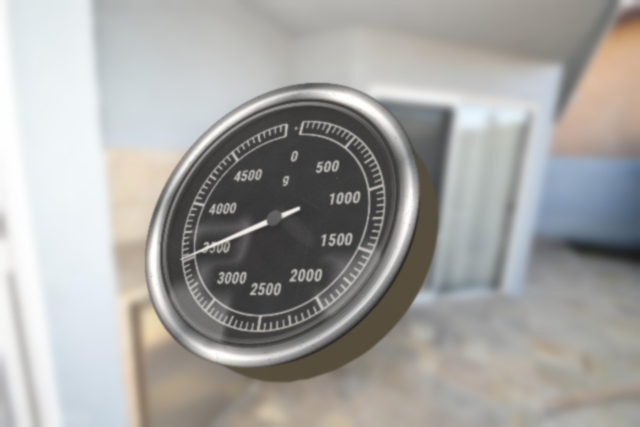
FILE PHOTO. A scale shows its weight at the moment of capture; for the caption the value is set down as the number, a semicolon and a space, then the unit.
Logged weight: 3500; g
